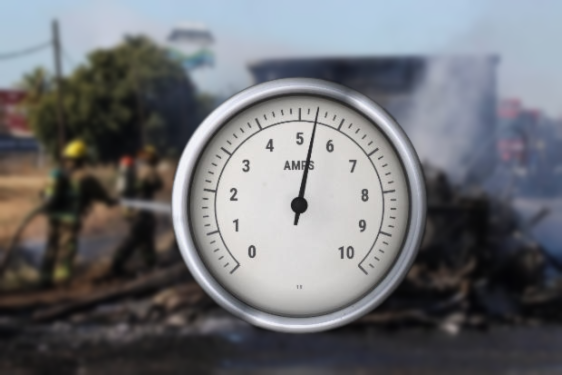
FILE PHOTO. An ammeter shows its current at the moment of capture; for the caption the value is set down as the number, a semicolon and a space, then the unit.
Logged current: 5.4; A
